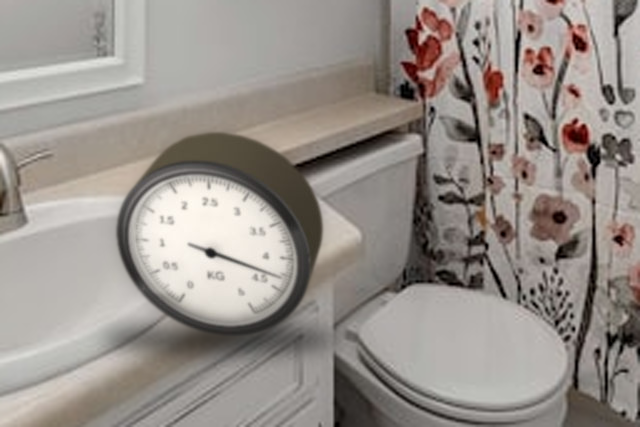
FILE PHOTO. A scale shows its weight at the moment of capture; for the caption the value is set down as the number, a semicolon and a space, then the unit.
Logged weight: 4.25; kg
